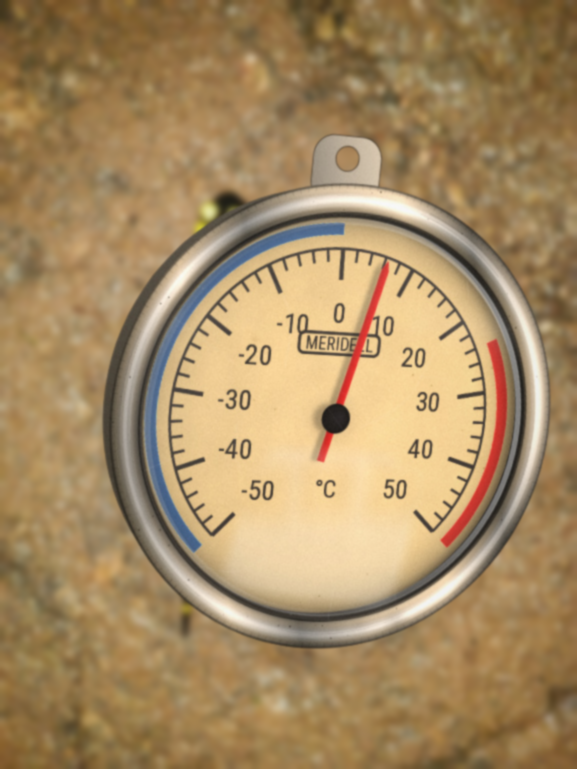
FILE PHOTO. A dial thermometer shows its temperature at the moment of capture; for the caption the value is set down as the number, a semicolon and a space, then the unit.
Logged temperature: 6; °C
